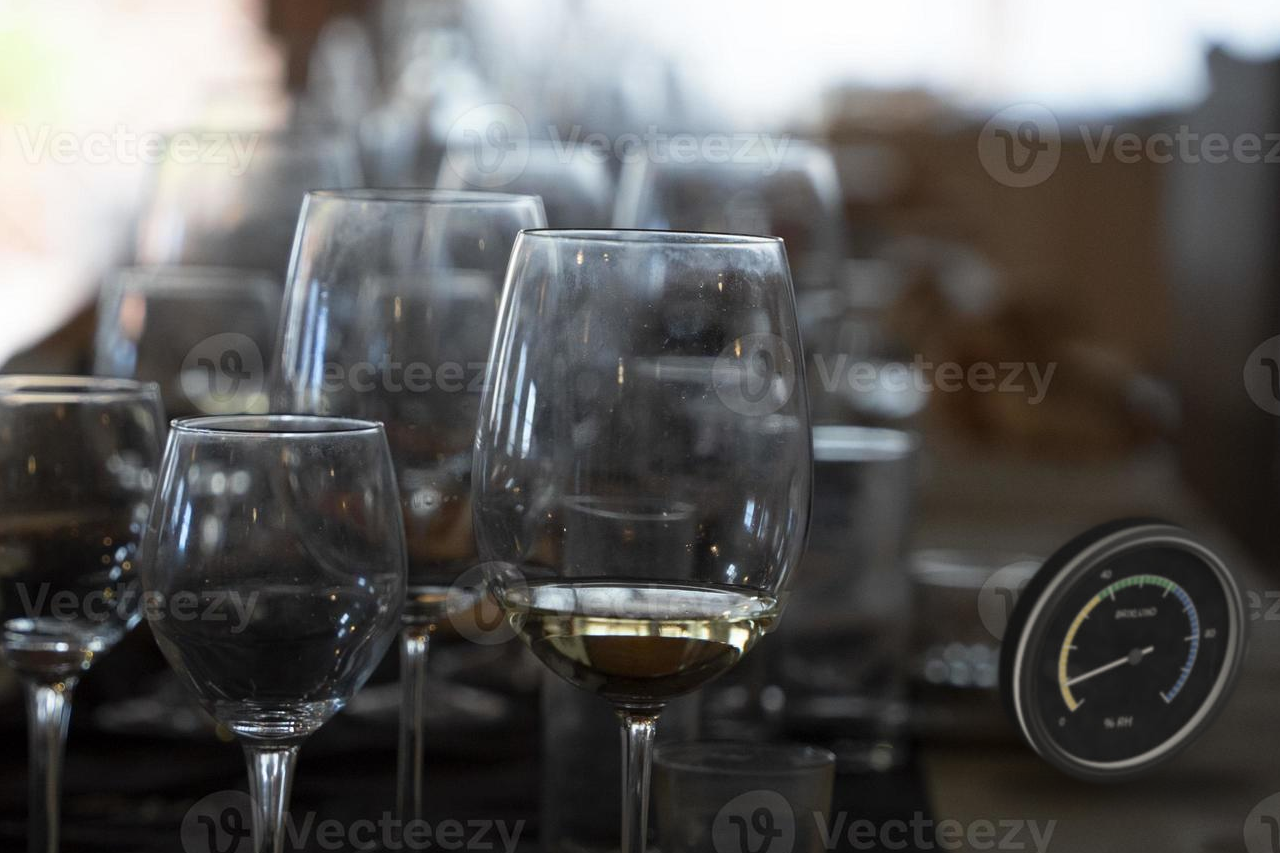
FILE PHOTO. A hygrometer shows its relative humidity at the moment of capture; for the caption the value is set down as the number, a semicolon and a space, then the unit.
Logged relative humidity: 10; %
